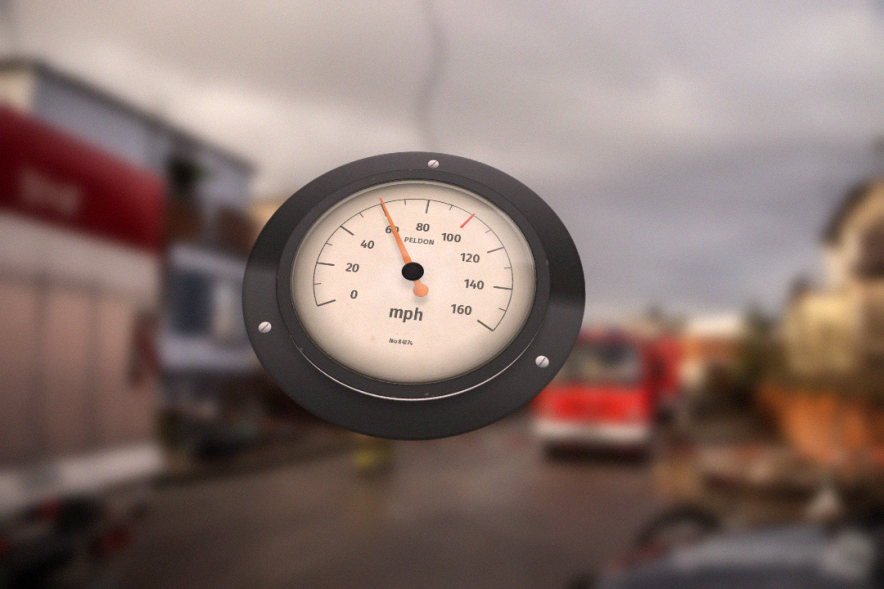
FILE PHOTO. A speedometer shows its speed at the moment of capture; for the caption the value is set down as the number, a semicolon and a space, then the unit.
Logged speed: 60; mph
